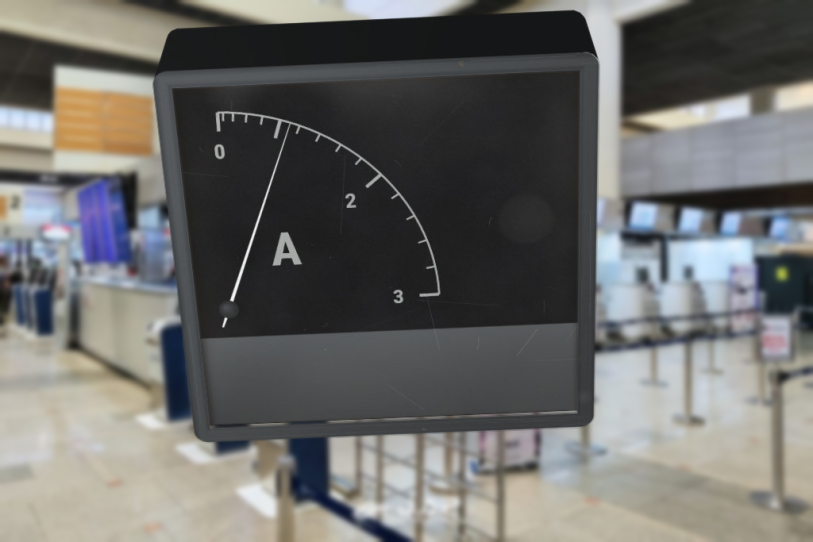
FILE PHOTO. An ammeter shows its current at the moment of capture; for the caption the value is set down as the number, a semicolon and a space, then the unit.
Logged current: 1.1; A
